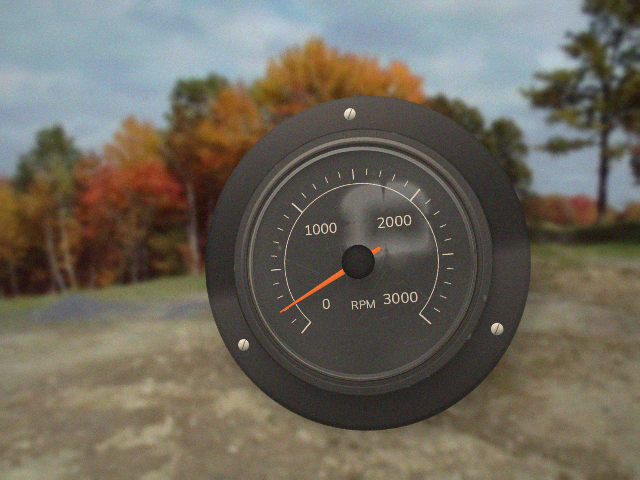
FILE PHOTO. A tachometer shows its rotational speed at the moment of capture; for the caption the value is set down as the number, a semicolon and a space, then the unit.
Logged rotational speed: 200; rpm
